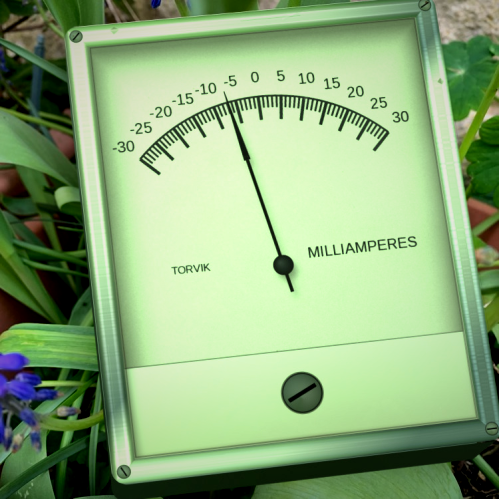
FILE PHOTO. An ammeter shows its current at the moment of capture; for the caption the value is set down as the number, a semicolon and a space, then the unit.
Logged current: -7; mA
